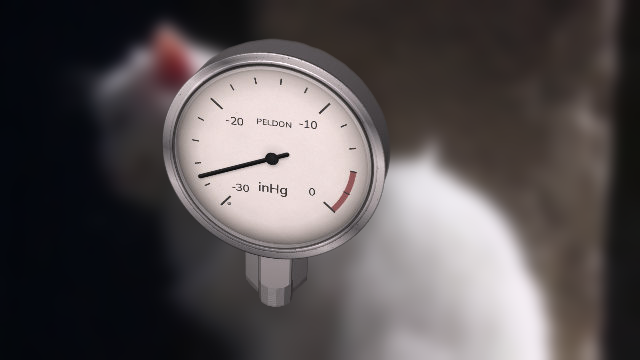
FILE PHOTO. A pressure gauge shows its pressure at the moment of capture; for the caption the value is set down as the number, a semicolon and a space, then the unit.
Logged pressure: -27; inHg
